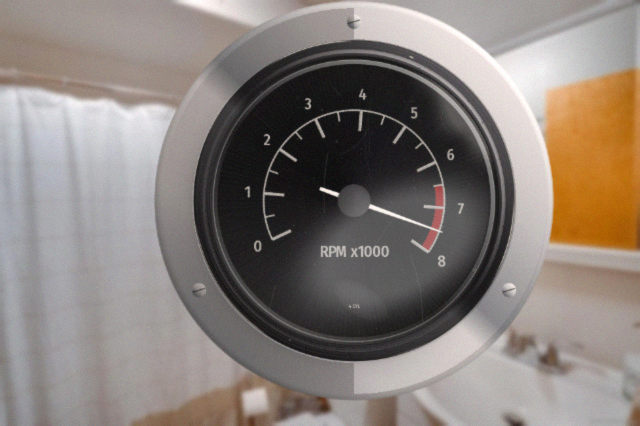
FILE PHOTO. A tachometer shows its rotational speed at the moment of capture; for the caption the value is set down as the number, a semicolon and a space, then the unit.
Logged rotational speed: 7500; rpm
